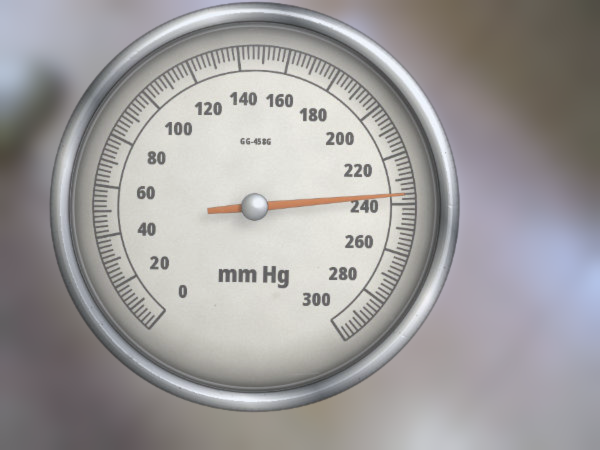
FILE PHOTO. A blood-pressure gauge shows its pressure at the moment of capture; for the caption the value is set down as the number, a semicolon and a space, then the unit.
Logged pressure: 236; mmHg
